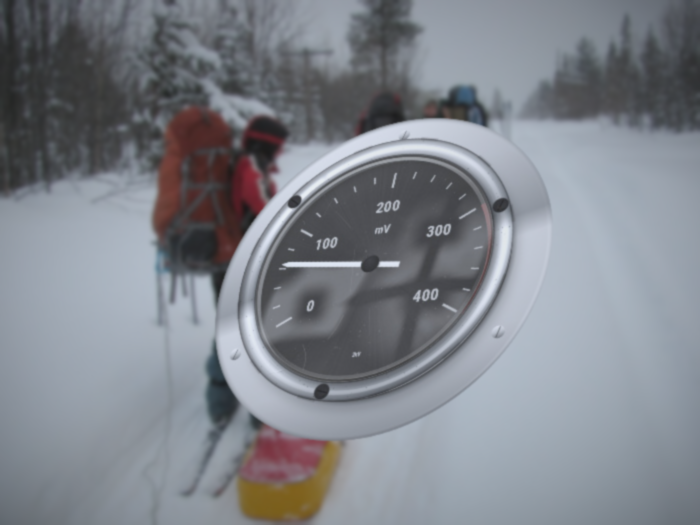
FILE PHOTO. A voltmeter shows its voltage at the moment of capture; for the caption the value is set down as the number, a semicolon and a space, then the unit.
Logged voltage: 60; mV
